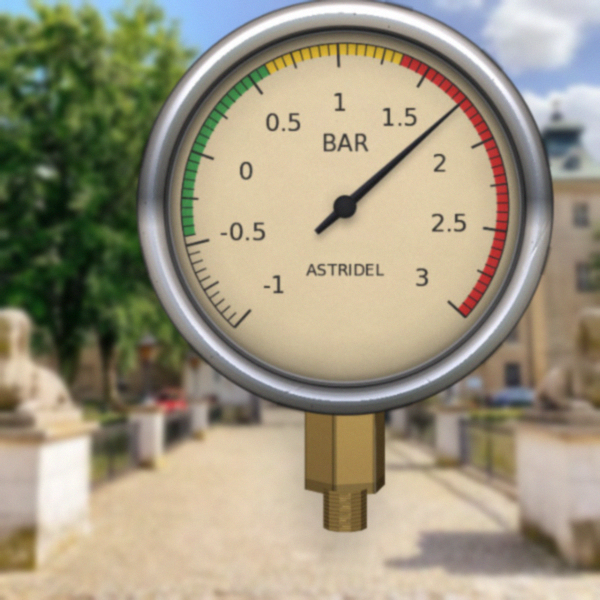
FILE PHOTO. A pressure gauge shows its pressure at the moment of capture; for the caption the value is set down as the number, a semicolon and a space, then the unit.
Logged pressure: 1.75; bar
